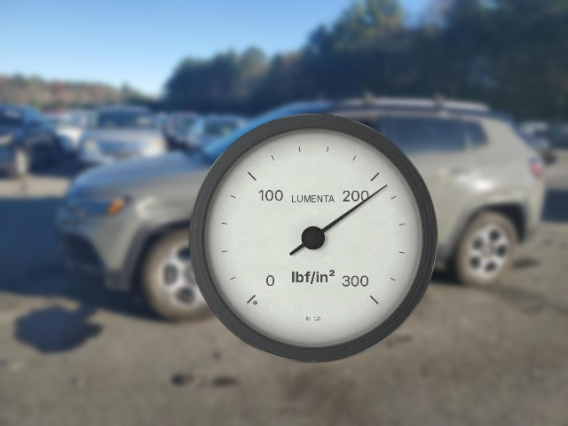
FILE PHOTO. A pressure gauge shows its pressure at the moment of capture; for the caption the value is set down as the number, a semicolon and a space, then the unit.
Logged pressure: 210; psi
